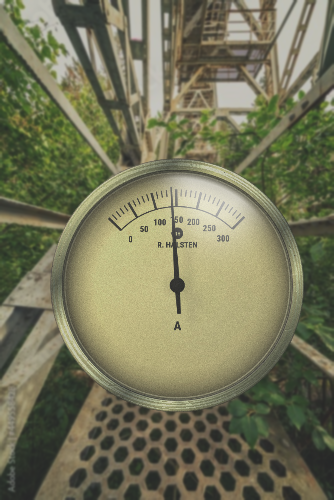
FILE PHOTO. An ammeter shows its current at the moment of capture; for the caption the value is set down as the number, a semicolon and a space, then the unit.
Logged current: 140; A
